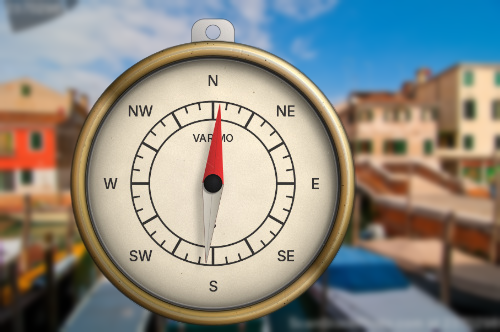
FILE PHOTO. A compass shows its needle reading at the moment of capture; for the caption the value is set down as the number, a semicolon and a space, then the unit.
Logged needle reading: 5; °
